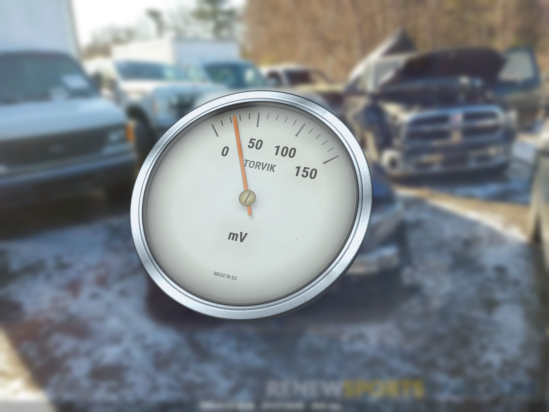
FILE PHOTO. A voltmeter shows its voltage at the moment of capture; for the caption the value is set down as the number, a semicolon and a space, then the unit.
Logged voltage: 25; mV
